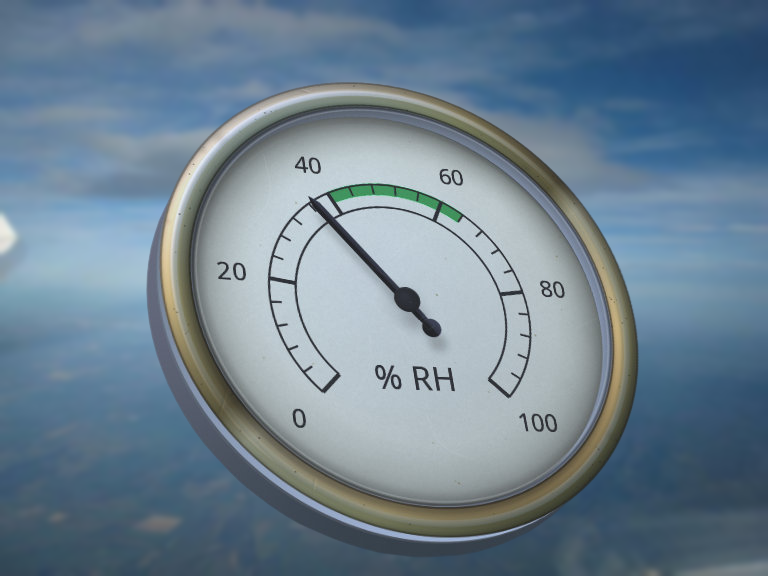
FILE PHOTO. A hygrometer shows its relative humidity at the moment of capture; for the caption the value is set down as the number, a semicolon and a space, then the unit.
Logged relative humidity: 36; %
